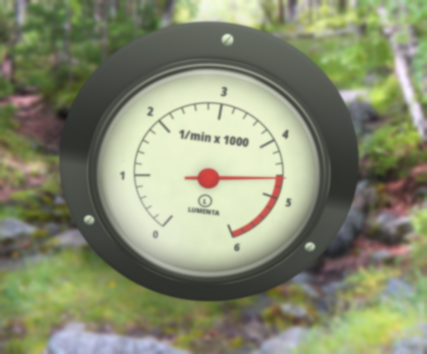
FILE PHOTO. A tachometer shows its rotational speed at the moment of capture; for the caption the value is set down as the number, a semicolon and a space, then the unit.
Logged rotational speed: 4600; rpm
